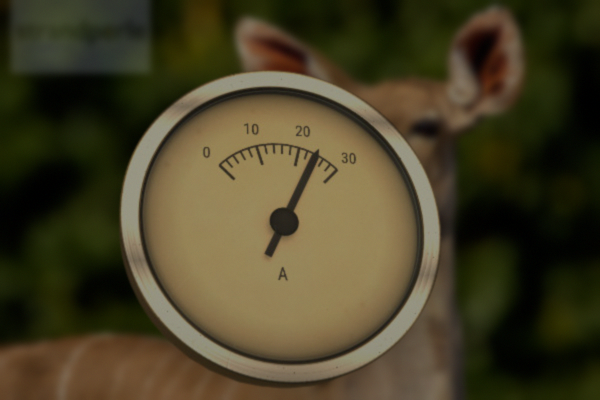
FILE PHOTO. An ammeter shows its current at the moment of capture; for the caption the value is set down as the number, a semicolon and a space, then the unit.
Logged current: 24; A
